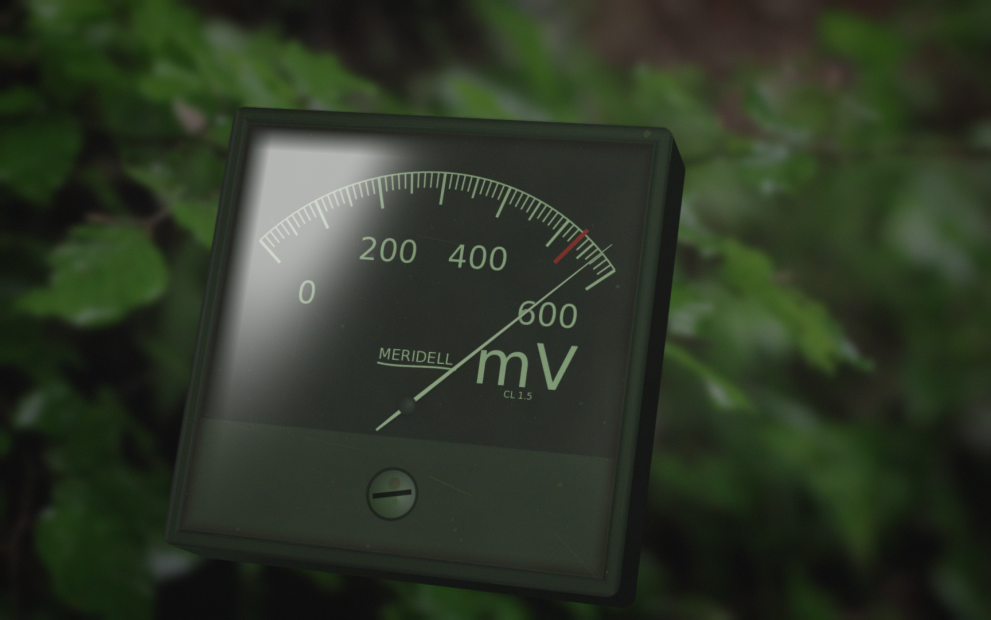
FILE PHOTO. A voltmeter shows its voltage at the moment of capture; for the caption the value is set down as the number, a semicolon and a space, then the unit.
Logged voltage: 570; mV
